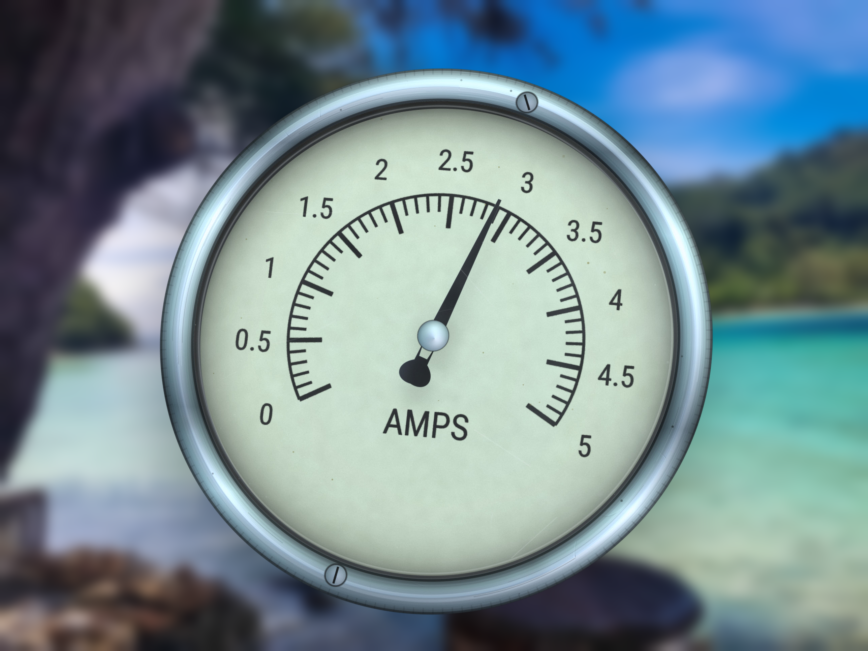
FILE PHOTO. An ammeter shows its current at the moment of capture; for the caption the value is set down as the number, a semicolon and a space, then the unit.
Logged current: 2.9; A
